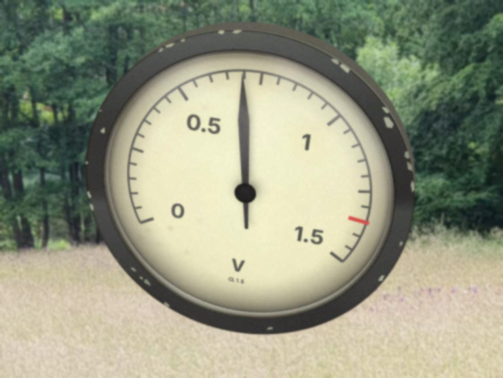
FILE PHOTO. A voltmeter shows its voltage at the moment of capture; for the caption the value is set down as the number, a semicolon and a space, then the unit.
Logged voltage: 0.7; V
